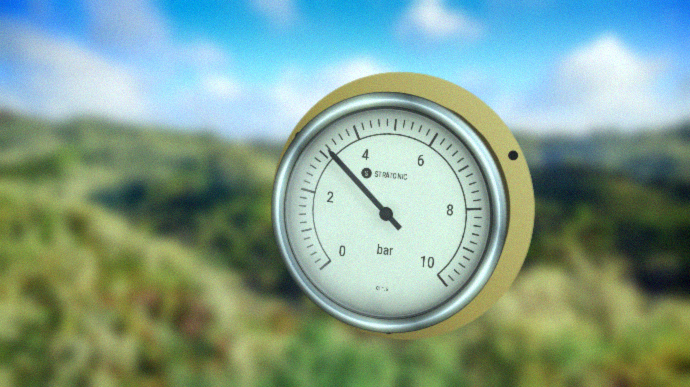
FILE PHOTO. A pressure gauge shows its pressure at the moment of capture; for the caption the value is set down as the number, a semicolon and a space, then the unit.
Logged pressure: 3.2; bar
